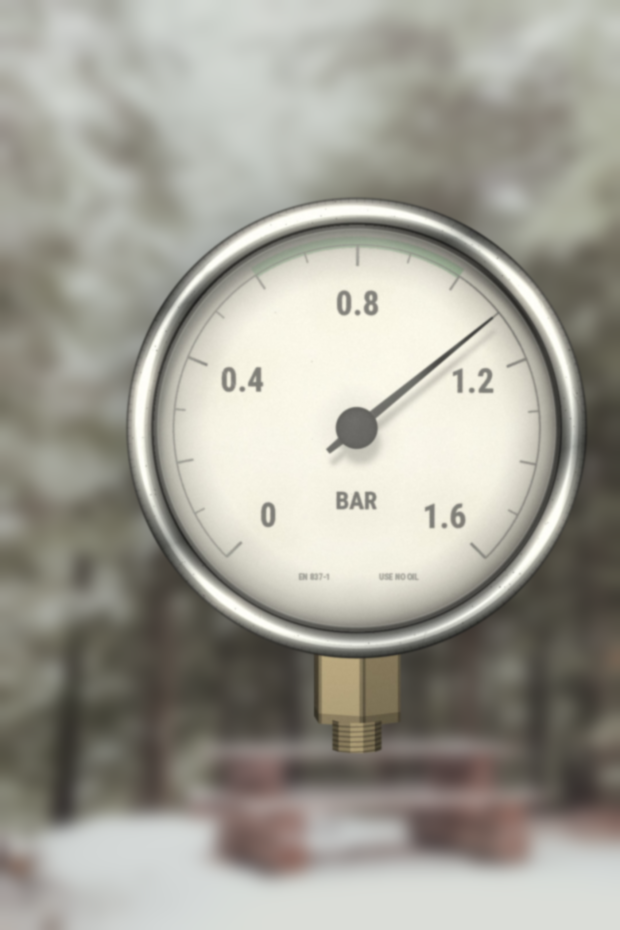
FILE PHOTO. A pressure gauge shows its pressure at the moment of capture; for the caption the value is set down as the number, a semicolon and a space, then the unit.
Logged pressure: 1.1; bar
